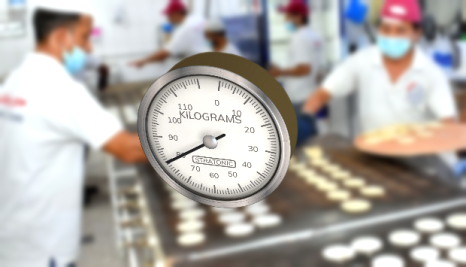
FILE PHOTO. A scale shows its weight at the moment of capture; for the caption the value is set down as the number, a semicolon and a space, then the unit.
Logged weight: 80; kg
